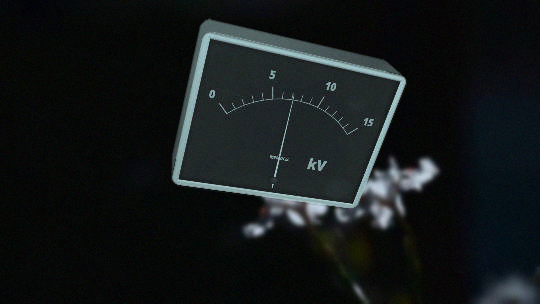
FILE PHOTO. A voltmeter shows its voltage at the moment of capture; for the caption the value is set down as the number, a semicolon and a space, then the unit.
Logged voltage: 7; kV
